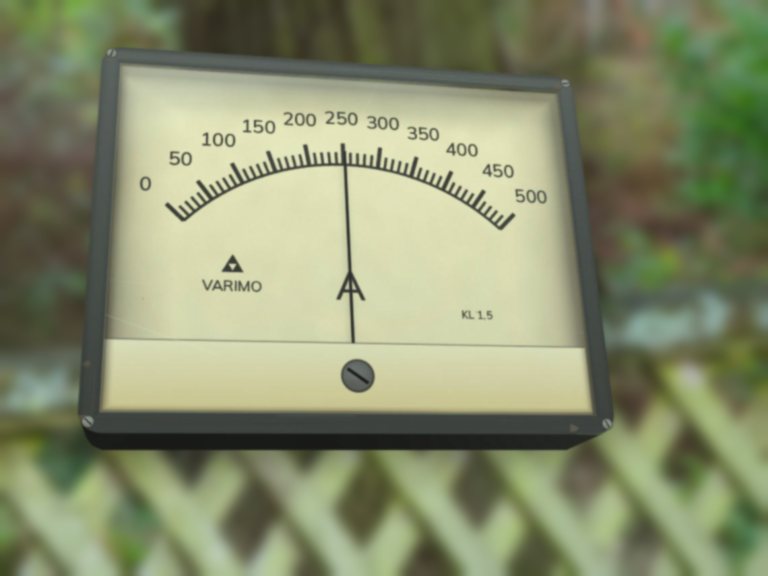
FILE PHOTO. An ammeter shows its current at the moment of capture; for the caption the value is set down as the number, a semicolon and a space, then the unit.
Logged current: 250; A
